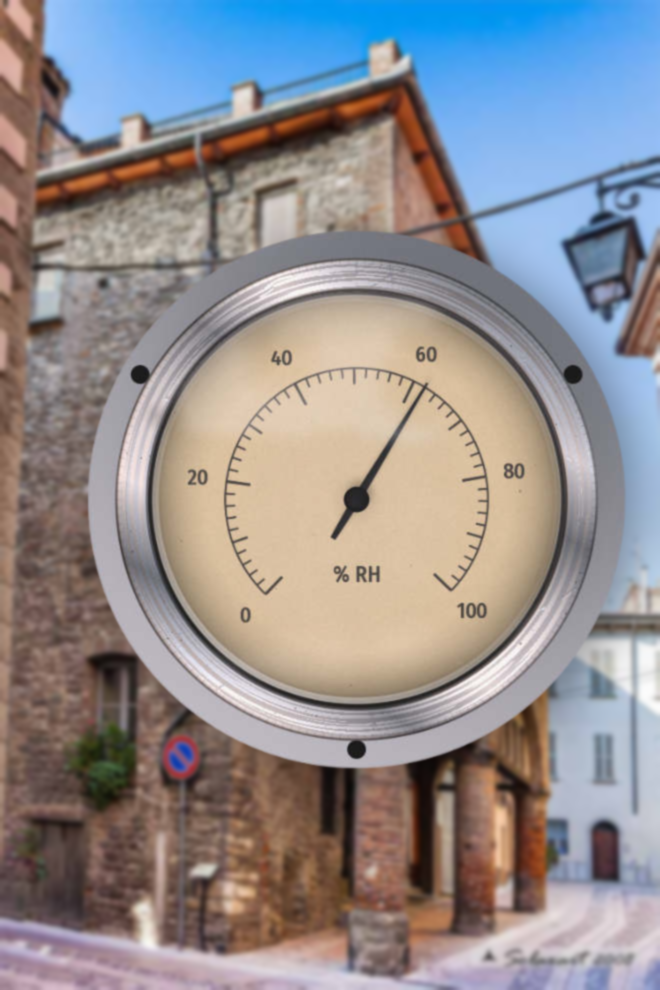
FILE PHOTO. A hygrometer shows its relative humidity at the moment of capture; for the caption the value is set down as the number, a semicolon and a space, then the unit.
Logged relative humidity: 62; %
